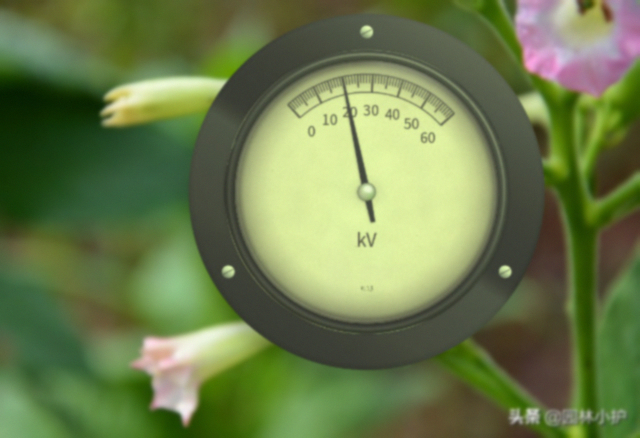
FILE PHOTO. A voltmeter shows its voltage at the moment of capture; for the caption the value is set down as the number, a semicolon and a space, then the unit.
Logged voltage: 20; kV
